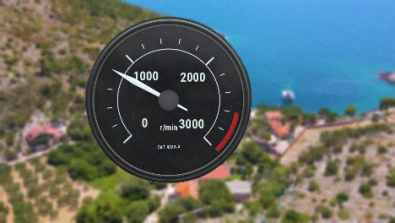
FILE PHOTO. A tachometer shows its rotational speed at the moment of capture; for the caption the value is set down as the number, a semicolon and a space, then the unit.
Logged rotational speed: 800; rpm
